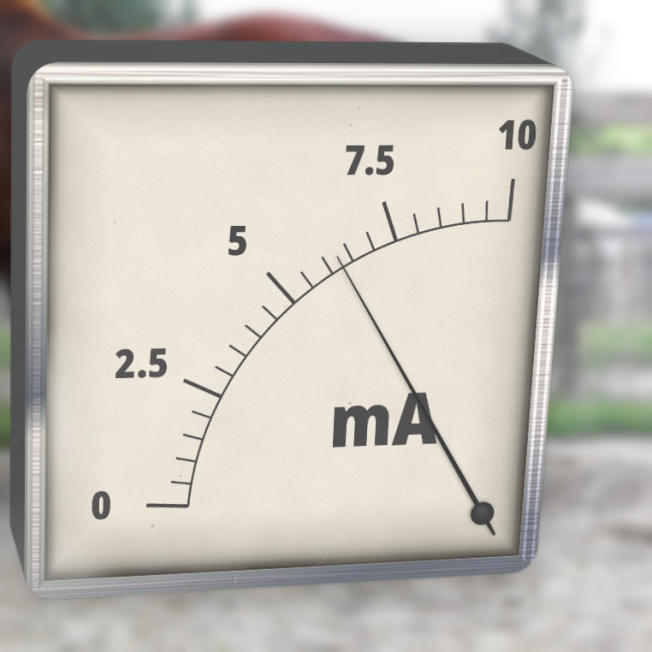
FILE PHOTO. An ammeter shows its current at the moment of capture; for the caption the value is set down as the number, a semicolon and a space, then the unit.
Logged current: 6.25; mA
